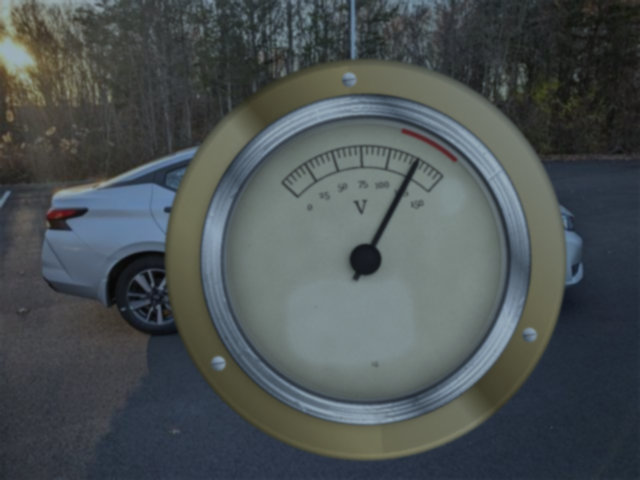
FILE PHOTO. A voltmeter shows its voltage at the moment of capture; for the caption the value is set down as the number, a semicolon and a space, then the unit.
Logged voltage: 125; V
